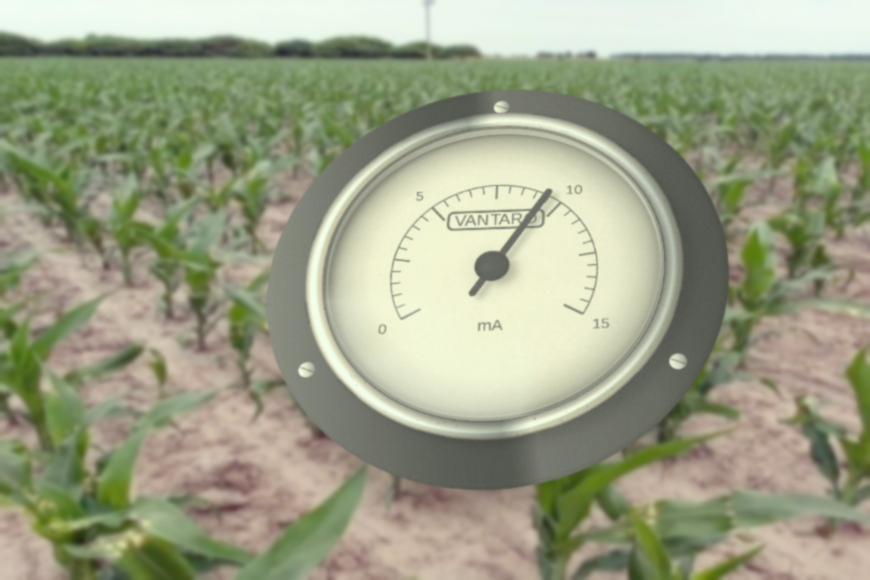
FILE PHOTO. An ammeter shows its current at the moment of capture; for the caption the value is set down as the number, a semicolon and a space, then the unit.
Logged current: 9.5; mA
